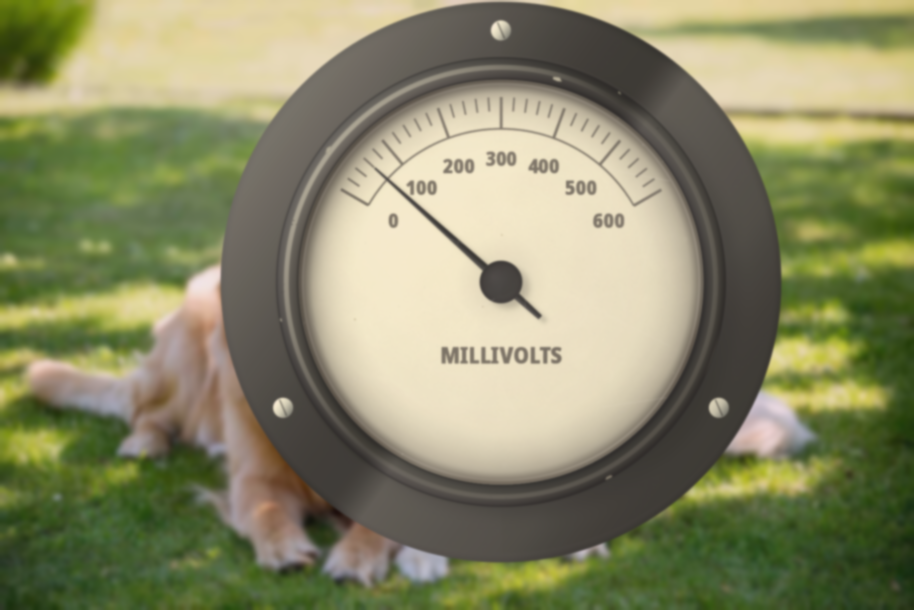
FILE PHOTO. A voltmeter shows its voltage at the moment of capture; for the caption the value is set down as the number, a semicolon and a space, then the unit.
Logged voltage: 60; mV
